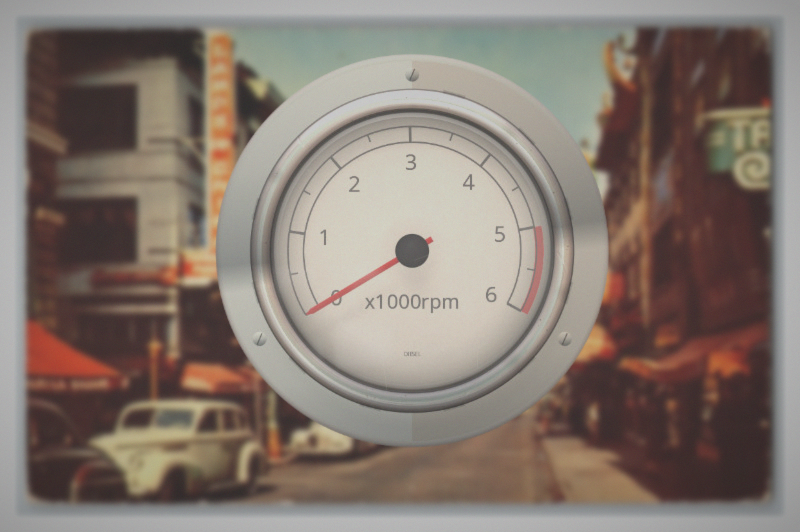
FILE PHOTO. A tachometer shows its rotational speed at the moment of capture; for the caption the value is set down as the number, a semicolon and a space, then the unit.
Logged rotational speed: 0; rpm
